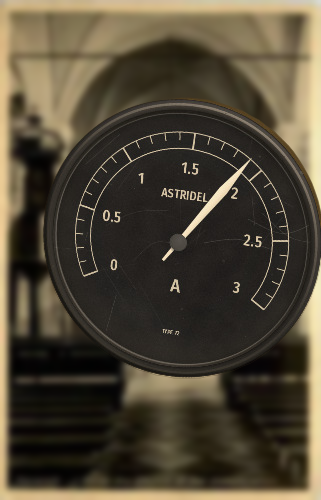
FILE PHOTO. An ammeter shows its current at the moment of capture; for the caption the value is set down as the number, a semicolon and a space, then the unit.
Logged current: 1.9; A
